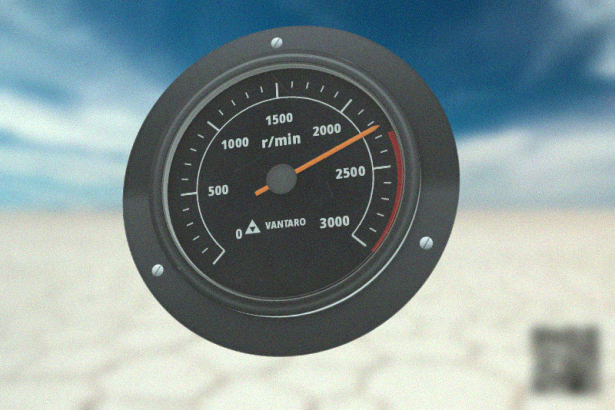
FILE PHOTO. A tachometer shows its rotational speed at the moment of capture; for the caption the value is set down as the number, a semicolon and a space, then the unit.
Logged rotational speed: 2250; rpm
